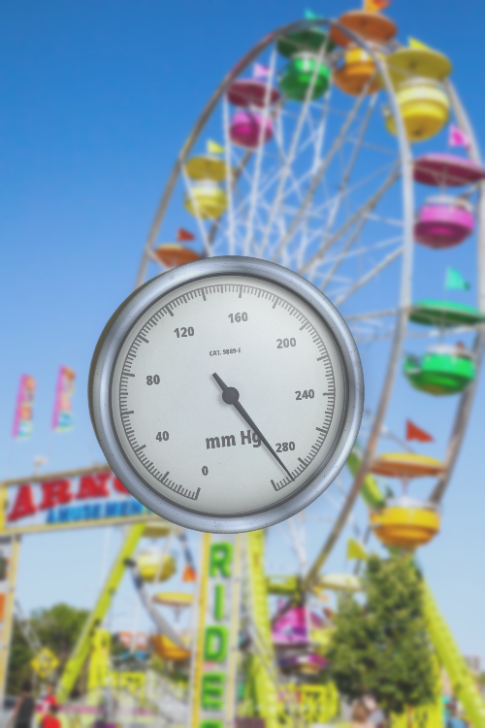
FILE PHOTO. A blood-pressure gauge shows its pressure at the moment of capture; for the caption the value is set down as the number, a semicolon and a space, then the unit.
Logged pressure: 290; mmHg
